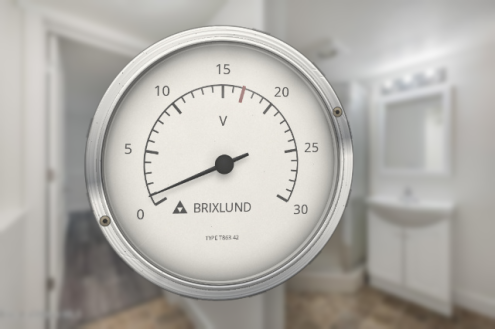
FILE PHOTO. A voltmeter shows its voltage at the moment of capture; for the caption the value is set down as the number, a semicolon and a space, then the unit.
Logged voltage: 1; V
